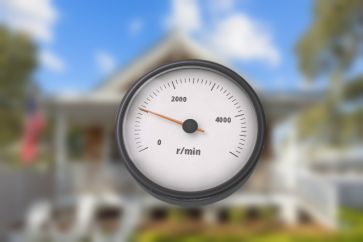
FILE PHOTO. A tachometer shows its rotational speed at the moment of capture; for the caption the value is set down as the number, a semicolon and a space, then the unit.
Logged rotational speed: 1000; rpm
